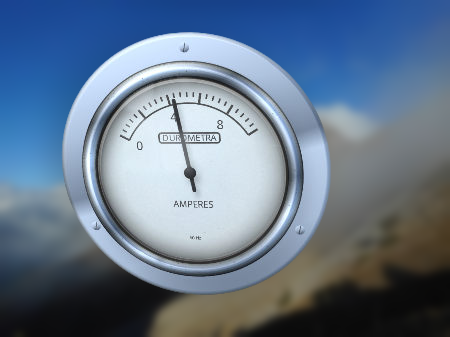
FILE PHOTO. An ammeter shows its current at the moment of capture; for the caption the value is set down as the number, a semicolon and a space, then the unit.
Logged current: 4.4; A
